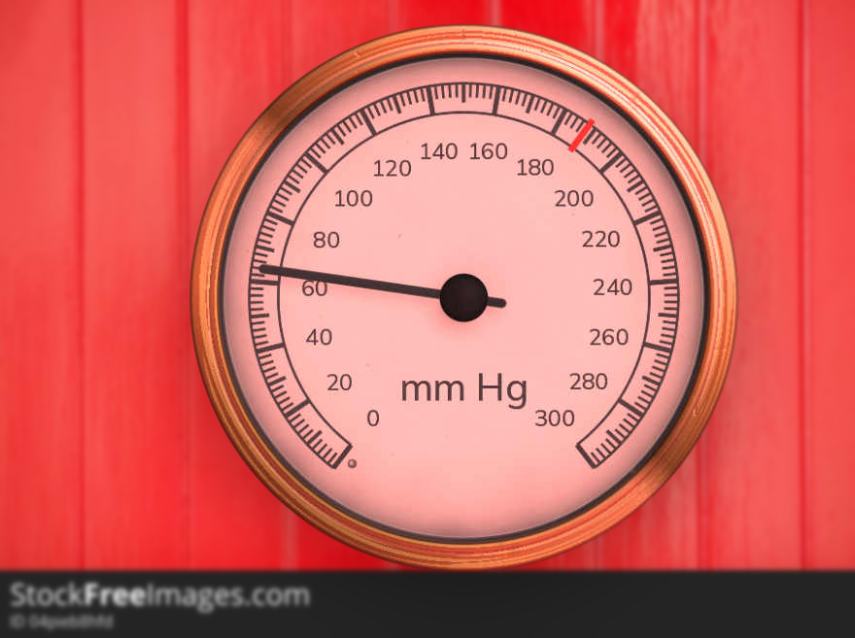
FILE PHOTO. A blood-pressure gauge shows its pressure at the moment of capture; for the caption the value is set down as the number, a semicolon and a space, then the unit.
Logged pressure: 64; mmHg
